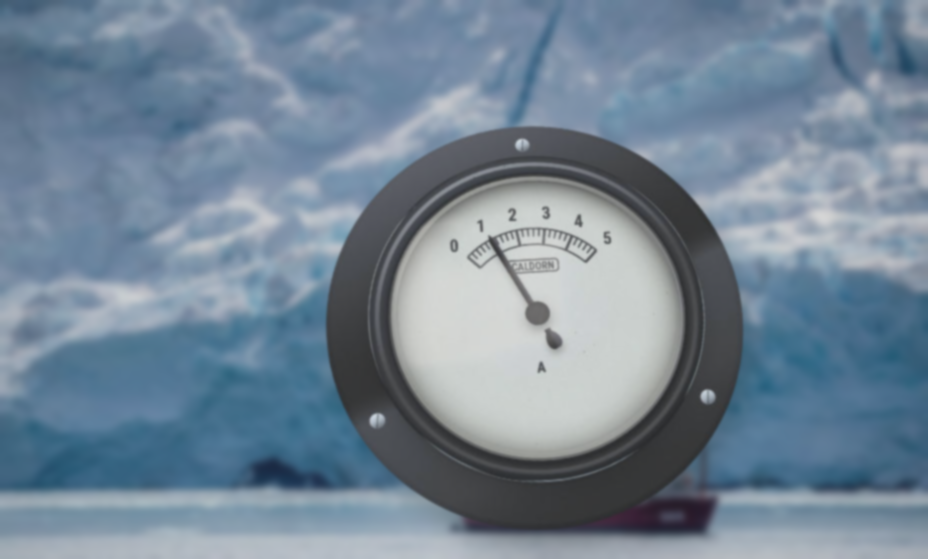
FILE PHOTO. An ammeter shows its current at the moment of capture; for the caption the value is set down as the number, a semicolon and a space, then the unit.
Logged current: 1; A
